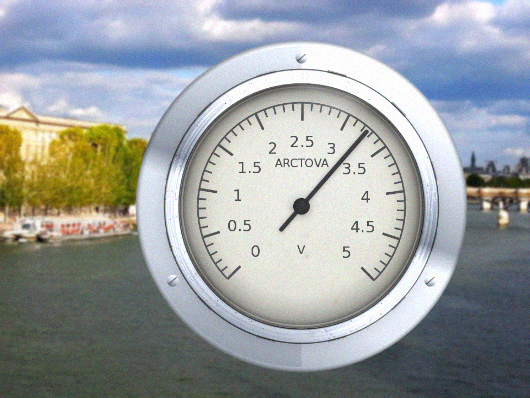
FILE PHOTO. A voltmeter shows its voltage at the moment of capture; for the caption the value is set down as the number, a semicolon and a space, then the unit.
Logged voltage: 3.25; V
